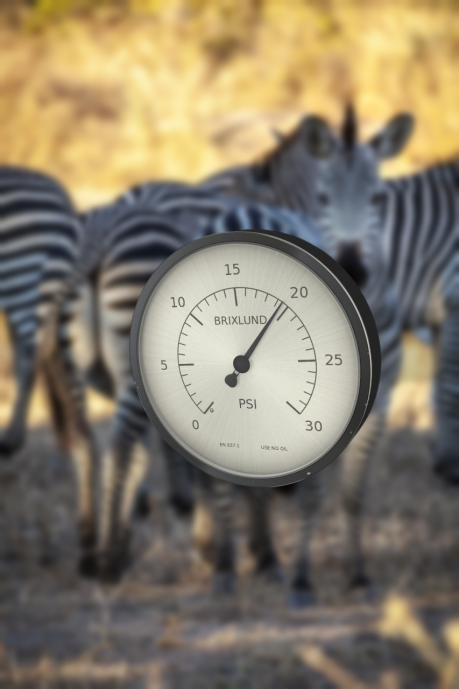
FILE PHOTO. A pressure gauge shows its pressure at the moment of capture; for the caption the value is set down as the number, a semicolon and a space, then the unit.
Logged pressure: 19.5; psi
